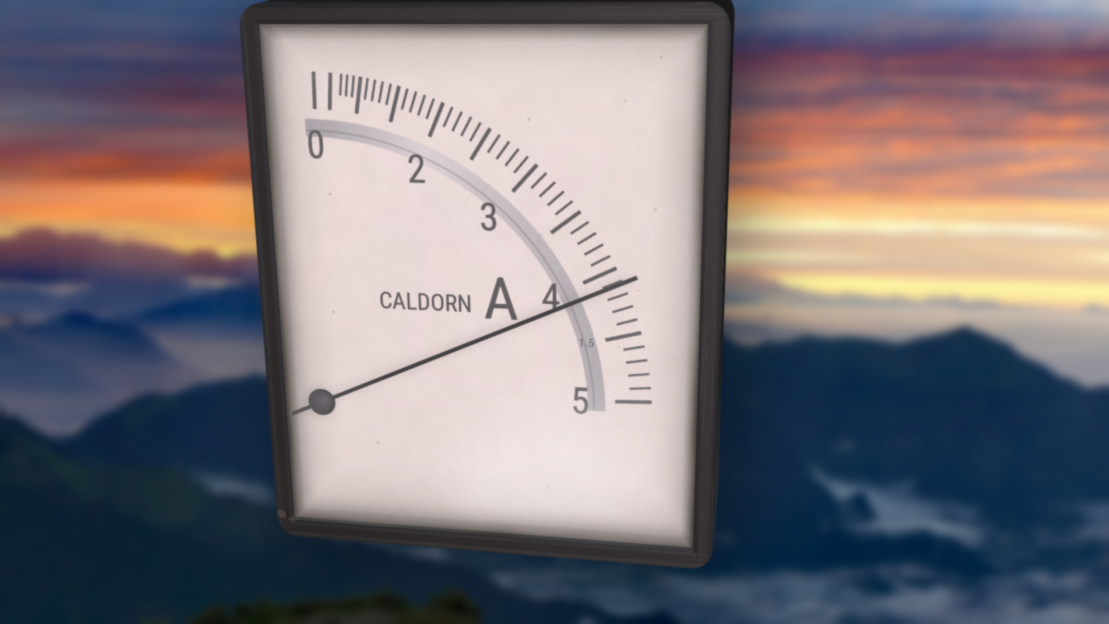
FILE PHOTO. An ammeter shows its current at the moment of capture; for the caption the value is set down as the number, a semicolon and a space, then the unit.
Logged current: 4.1; A
